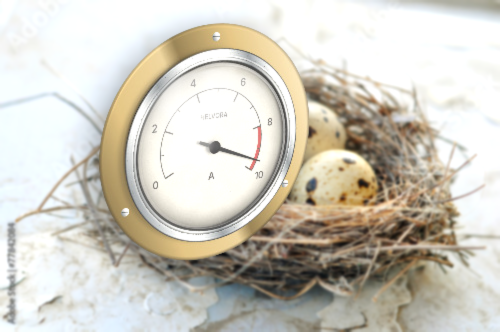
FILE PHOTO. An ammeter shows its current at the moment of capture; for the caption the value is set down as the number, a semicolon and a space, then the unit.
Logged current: 9.5; A
